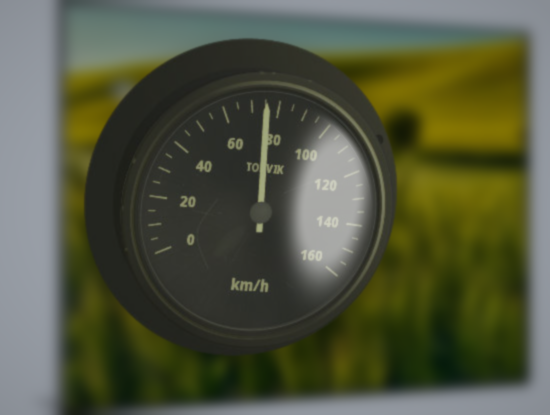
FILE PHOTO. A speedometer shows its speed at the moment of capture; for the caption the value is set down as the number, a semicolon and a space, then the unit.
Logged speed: 75; km/h
